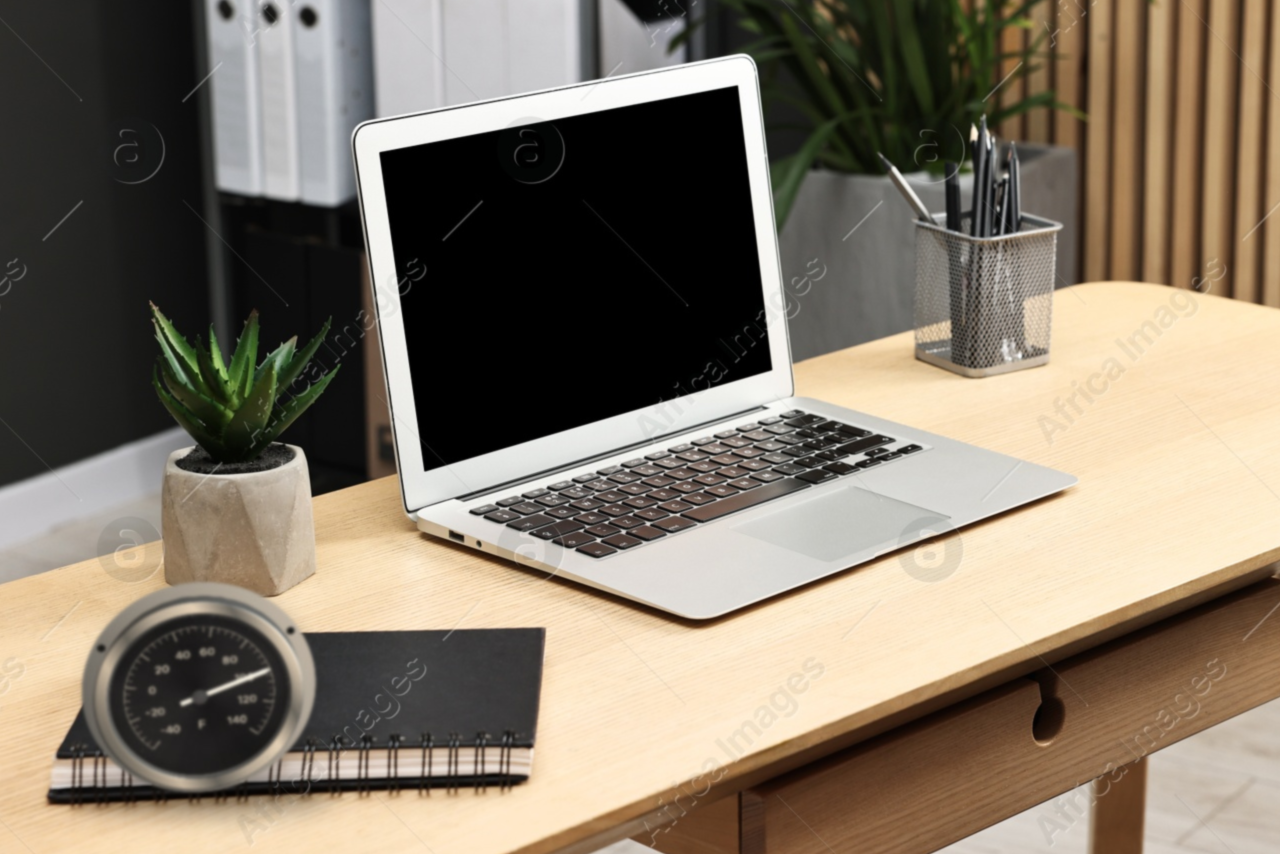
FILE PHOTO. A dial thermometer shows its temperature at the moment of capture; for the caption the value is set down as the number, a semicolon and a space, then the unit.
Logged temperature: 100; °F
